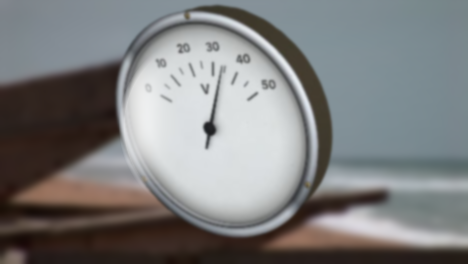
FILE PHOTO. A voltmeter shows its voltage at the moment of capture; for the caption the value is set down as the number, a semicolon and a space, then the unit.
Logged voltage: 35; V
